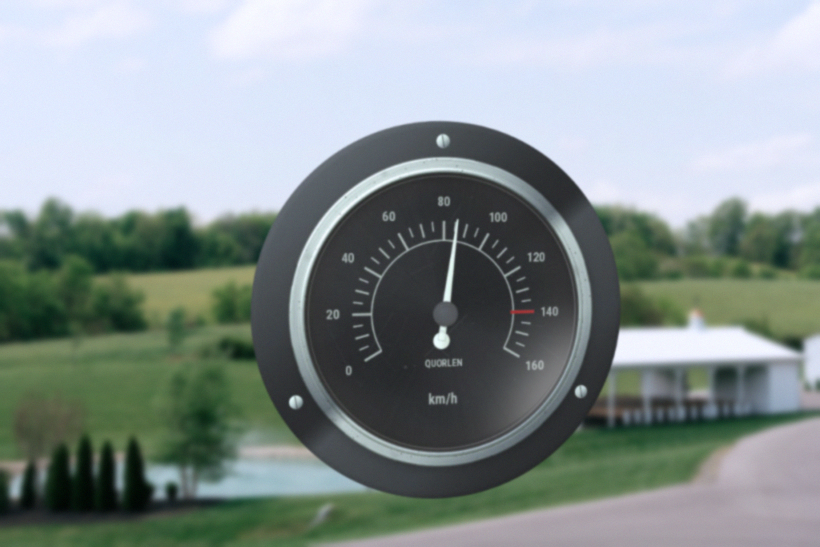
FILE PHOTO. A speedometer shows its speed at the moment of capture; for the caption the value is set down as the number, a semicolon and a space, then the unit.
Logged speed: 85; km/h
